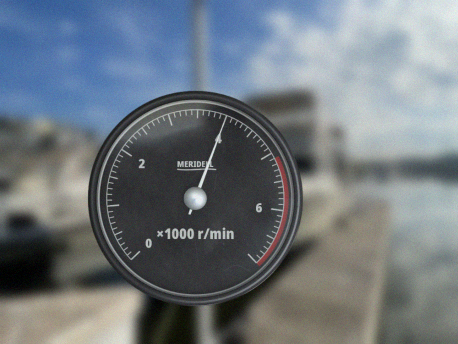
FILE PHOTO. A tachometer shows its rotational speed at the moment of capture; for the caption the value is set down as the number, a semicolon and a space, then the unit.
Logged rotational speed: 4000; rpm
